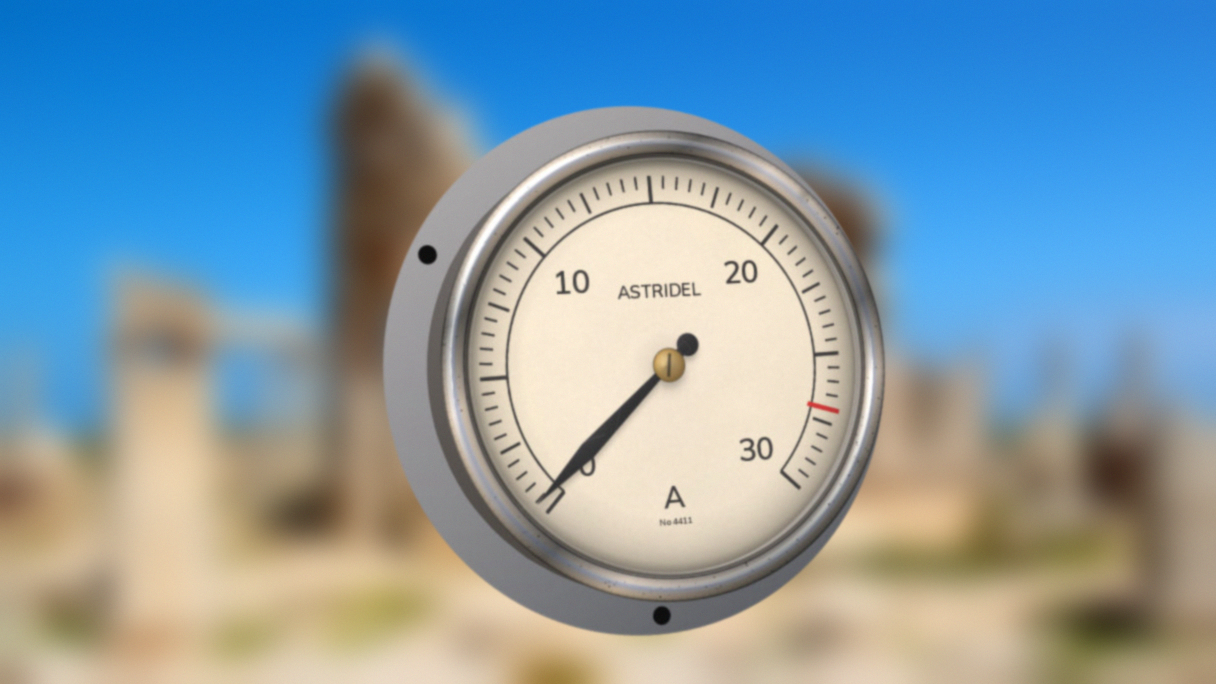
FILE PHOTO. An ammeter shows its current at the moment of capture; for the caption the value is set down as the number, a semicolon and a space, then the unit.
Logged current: 0.5; A
